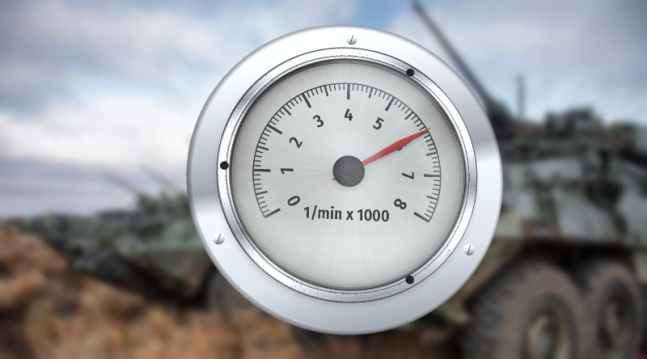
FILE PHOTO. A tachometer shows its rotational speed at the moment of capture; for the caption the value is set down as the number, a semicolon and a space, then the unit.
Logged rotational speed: 6000; rpm
